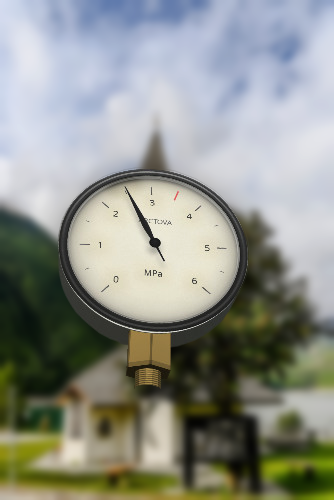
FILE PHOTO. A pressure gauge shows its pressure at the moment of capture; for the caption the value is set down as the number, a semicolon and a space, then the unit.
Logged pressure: 2.5; MPa
